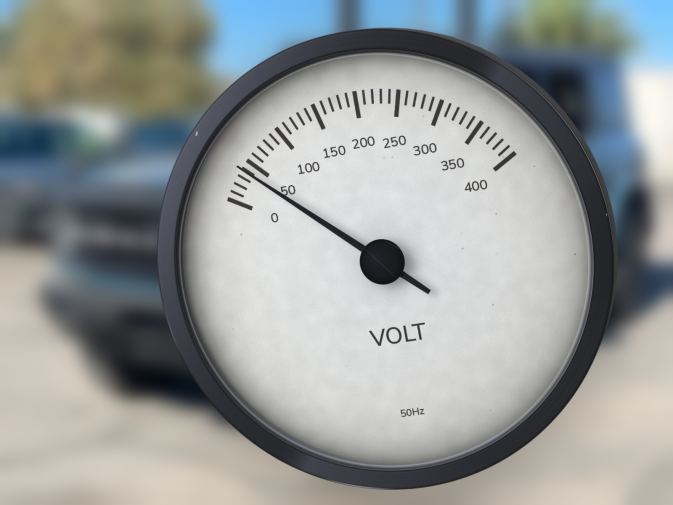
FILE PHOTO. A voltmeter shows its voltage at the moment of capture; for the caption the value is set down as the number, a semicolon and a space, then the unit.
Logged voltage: 40; V
